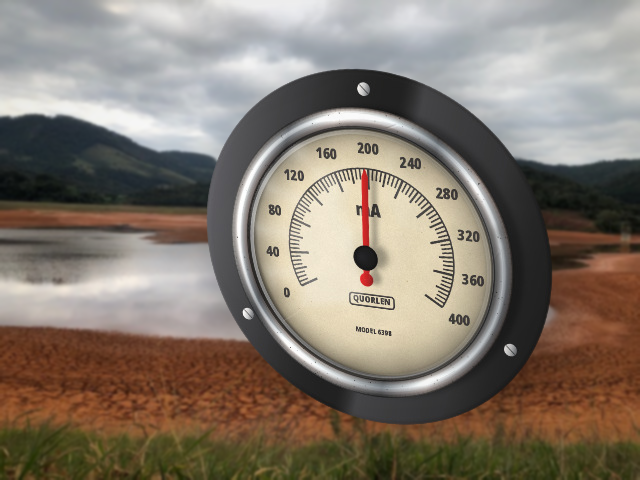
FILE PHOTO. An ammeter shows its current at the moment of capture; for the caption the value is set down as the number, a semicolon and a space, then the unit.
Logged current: 200; mA
